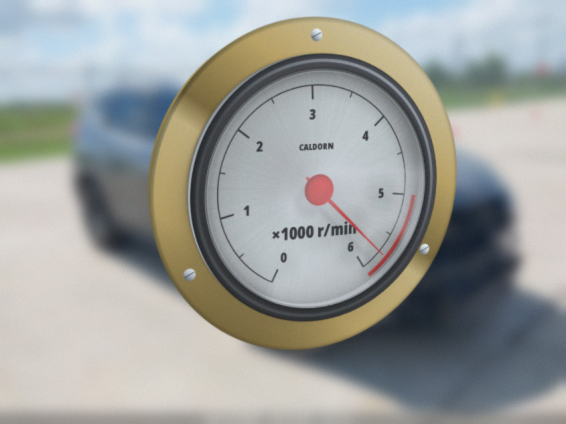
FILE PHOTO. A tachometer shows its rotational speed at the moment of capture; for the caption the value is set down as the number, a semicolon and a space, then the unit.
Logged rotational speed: 5750; rpm
